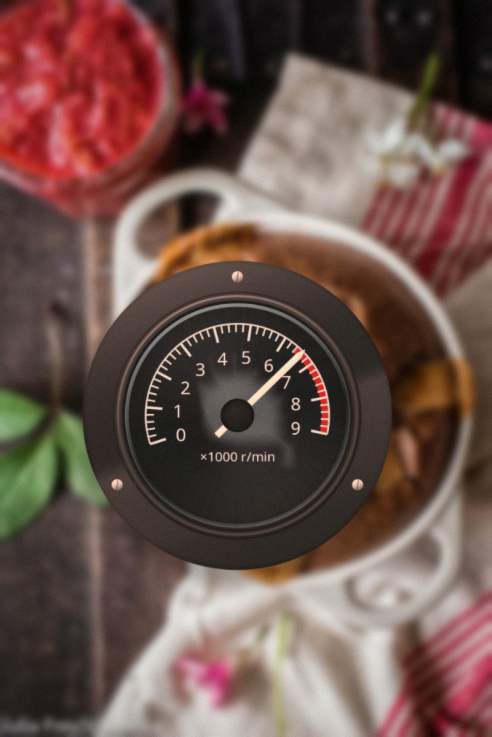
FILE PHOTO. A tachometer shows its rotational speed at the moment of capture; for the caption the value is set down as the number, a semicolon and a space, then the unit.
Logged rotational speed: 6600; rpm
